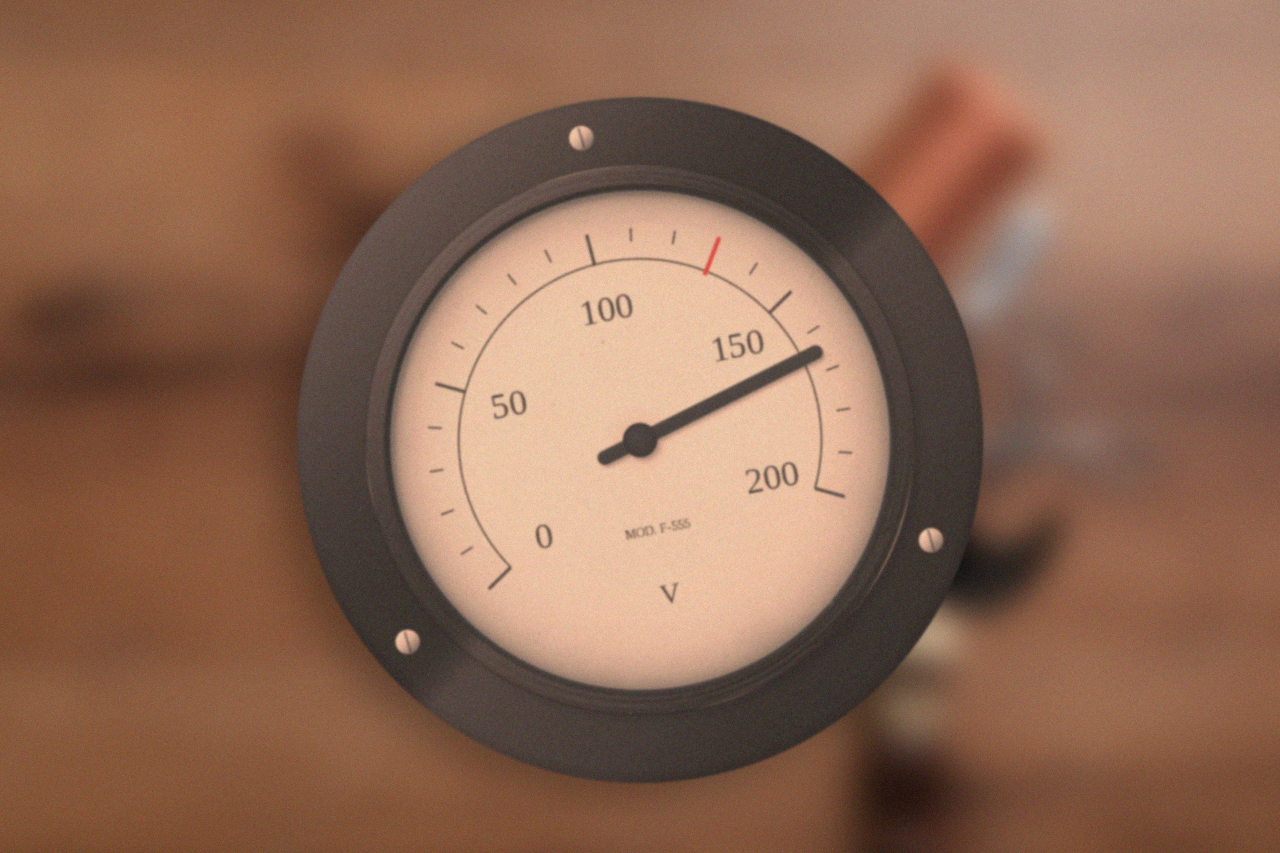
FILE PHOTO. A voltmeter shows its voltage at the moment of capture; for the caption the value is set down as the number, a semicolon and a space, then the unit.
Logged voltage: 165; V
